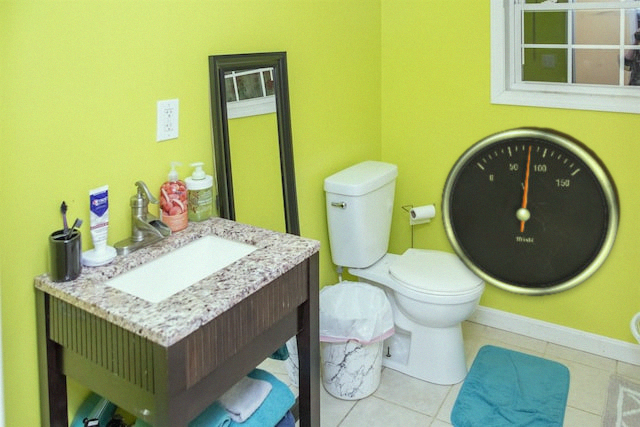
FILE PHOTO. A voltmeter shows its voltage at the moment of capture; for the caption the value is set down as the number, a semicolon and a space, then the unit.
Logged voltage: 80; V
